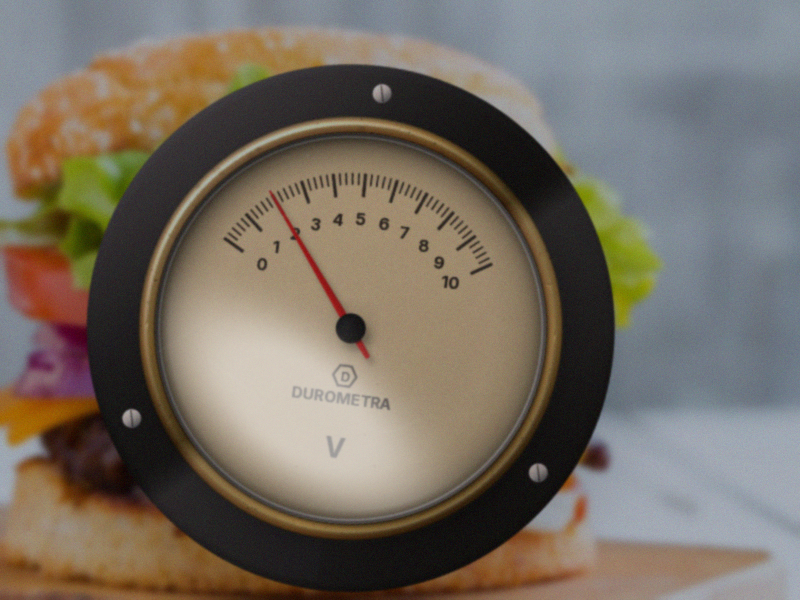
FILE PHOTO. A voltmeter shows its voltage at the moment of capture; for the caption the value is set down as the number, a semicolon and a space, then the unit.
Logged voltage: 2; V
